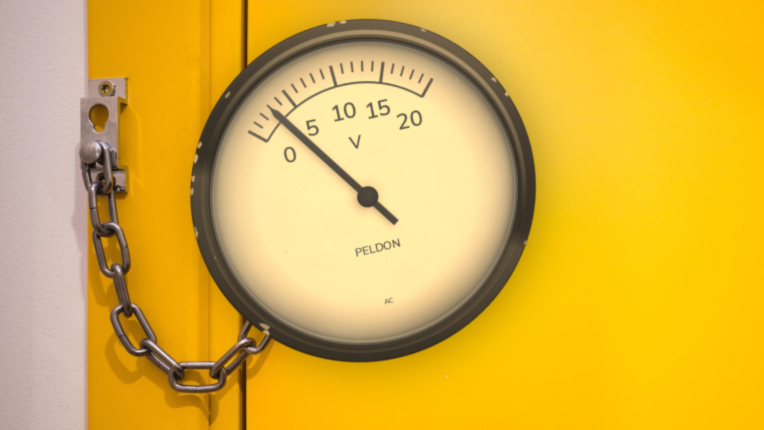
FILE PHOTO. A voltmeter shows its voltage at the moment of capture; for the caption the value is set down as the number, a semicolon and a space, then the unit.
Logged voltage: 3; V
